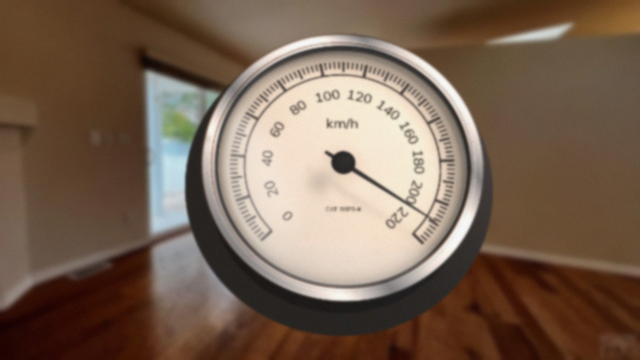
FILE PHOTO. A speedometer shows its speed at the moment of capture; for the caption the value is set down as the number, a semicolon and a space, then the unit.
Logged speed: 210; km/h
